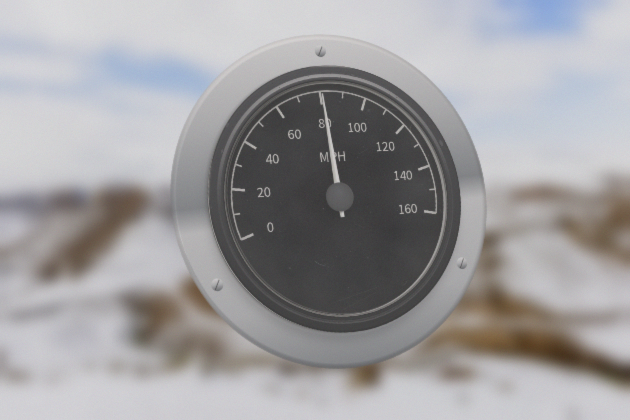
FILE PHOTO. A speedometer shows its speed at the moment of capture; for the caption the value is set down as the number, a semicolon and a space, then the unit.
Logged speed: 80; mph
